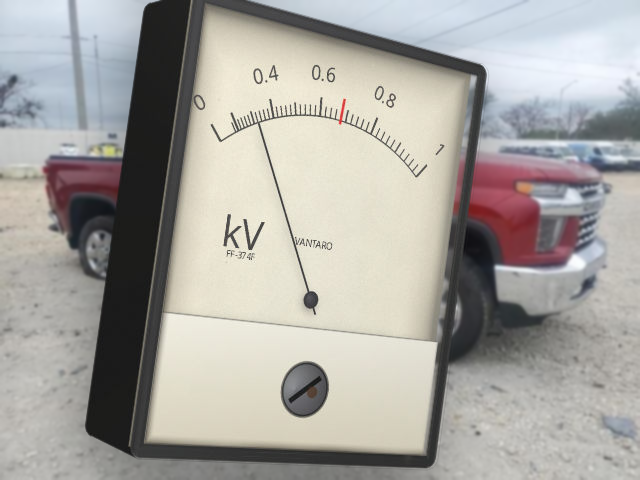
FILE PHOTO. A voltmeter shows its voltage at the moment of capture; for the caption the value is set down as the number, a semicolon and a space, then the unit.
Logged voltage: 0.3; kV
